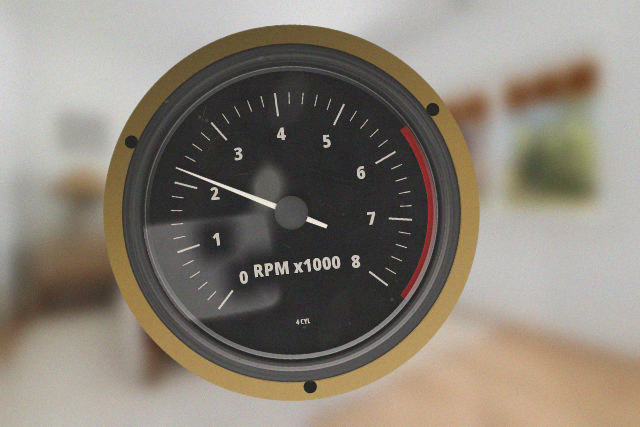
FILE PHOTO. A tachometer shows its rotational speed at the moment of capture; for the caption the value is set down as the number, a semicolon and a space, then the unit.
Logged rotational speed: 2200; rpm
